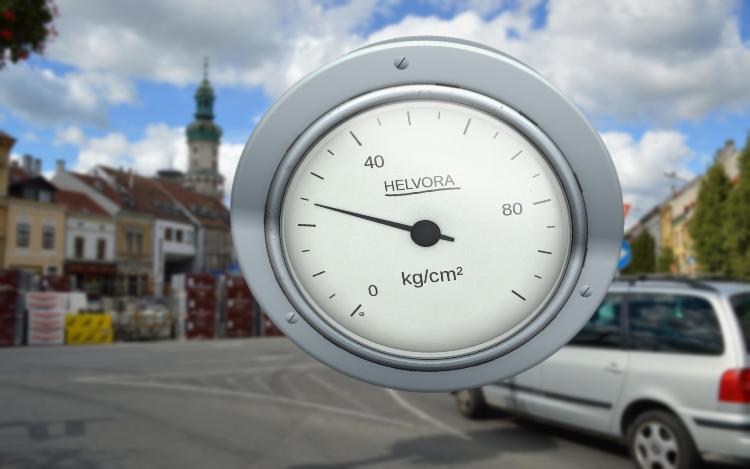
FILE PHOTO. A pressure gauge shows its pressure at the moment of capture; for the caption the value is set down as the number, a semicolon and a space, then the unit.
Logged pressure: 25; kg/cm²
